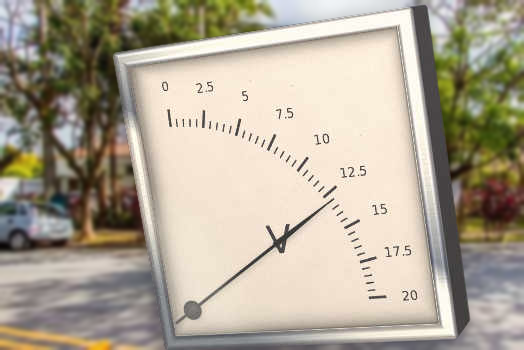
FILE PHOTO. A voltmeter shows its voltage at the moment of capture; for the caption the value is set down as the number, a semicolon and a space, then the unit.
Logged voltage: 13; V
